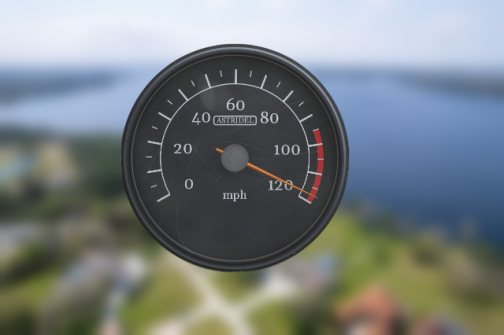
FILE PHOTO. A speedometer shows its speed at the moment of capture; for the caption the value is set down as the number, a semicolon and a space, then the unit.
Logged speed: 117.5; mph
